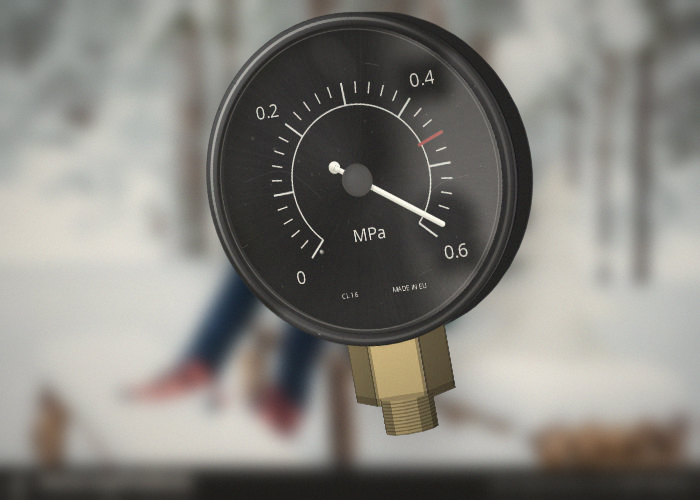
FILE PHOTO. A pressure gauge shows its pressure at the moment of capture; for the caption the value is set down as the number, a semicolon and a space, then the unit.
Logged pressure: 0.58; MPa
